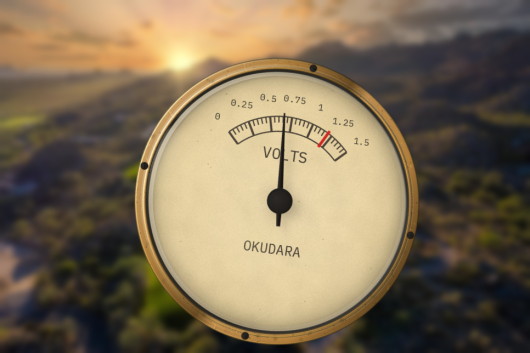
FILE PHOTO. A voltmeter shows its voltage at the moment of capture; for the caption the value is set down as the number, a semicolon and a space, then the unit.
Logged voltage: 0.65; V
